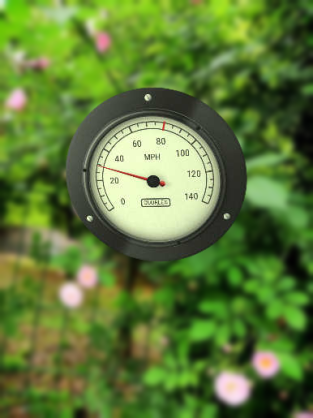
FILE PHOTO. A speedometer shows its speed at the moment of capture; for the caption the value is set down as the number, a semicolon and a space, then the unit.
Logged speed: 30; mph
